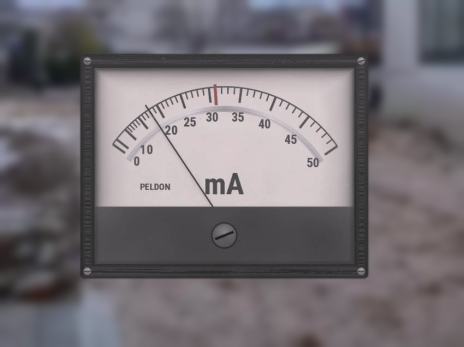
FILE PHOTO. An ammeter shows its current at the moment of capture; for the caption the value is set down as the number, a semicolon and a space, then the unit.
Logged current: 18; mA
